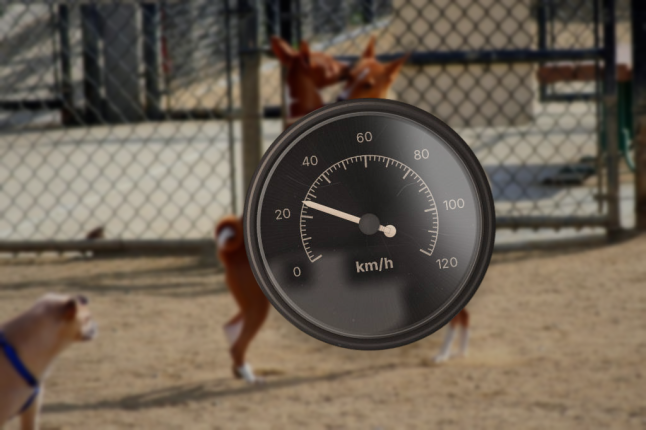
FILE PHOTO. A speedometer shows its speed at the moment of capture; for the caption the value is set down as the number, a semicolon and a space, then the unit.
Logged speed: 26; km/h
